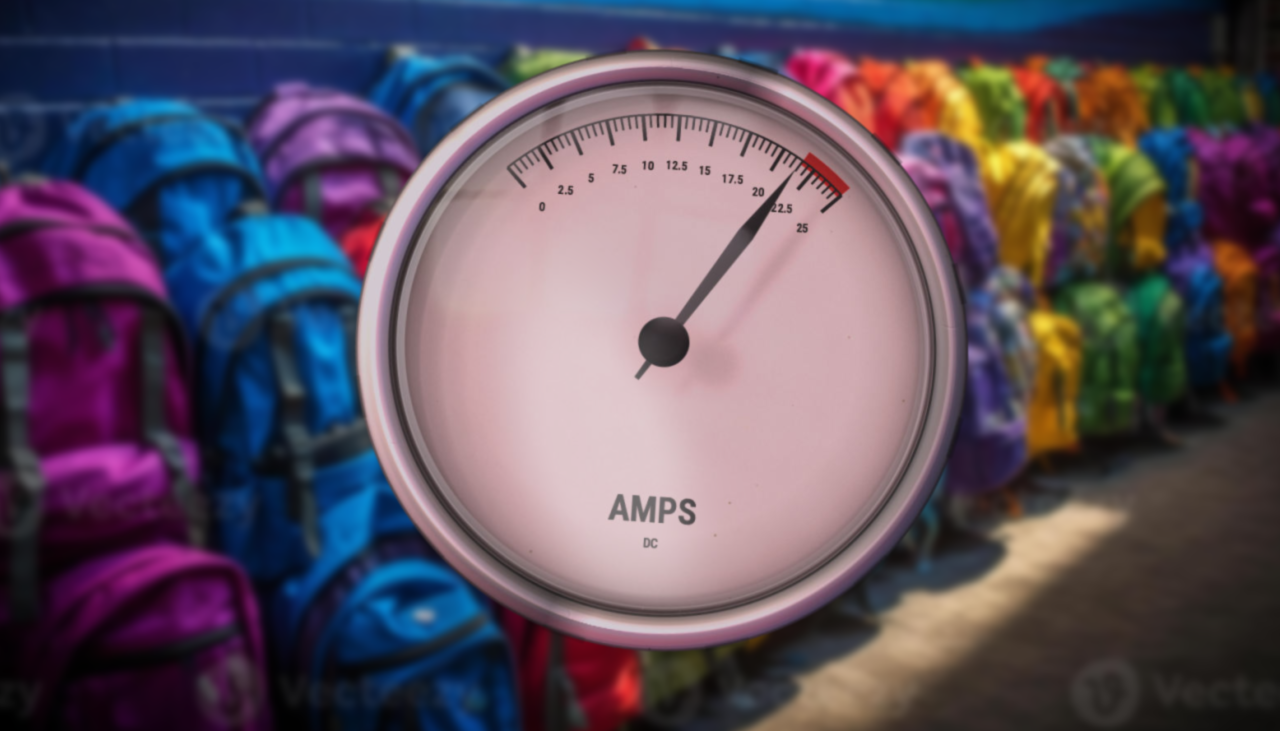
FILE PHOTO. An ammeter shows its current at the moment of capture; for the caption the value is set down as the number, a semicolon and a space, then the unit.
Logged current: 21.5; A
